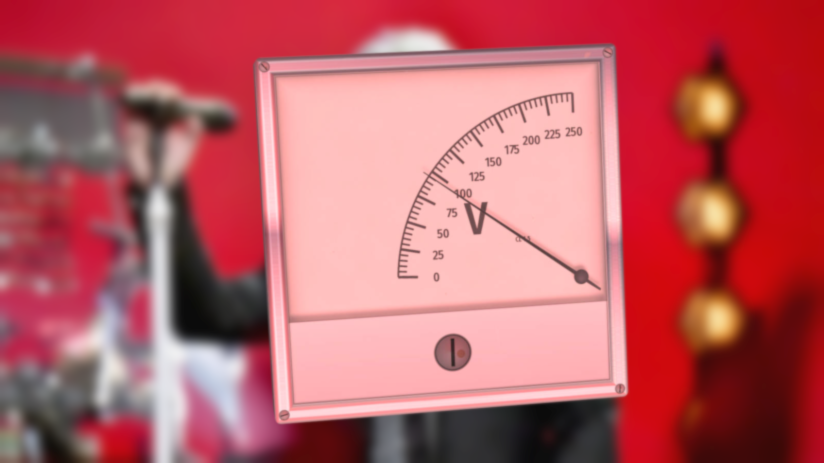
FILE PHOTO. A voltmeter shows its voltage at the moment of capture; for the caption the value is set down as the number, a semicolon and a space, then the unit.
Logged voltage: 95; V
